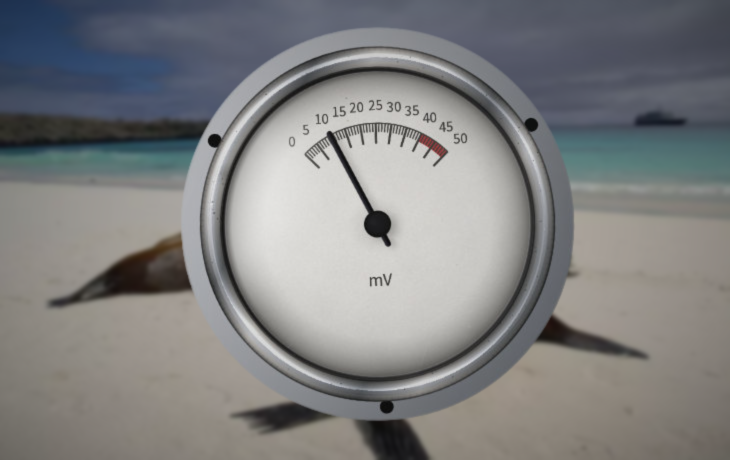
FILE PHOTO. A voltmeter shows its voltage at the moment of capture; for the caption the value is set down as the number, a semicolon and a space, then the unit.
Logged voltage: 10; mV
